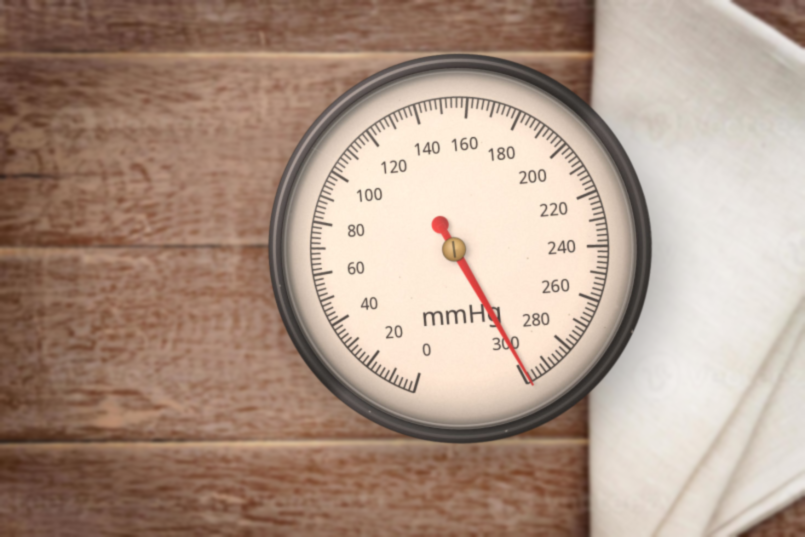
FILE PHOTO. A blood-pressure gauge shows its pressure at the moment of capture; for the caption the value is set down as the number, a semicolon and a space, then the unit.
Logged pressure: 298; mmHg
